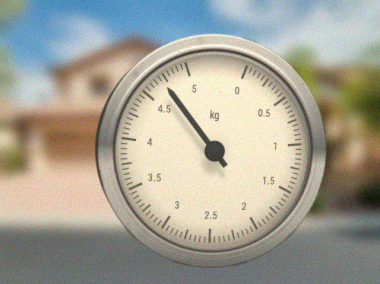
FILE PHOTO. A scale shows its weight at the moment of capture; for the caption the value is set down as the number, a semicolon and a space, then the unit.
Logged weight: 4.7; kg
